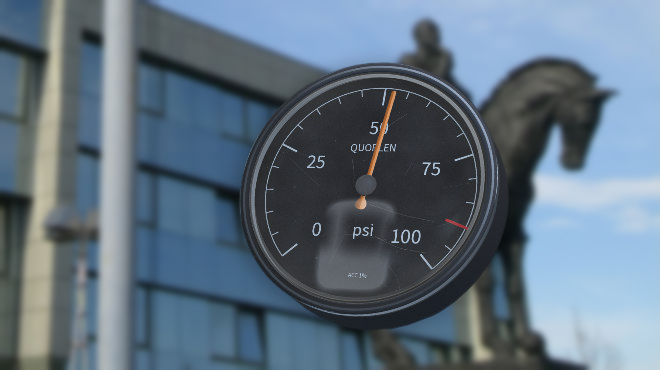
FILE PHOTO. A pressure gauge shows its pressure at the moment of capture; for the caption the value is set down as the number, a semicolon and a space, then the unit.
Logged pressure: 52.5; psi
